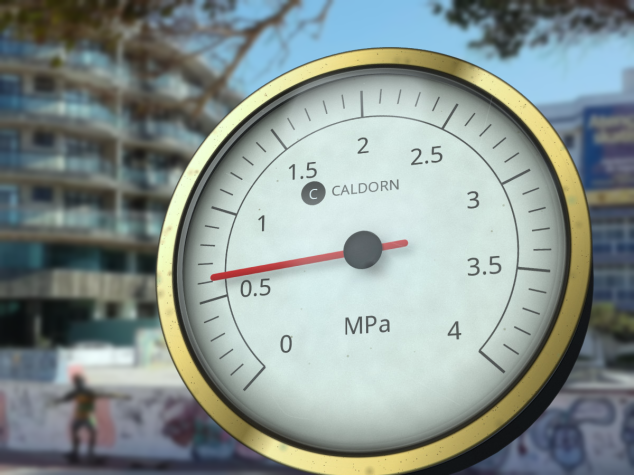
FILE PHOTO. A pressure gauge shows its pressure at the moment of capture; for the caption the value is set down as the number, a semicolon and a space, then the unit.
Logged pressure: 0.6; MPa
